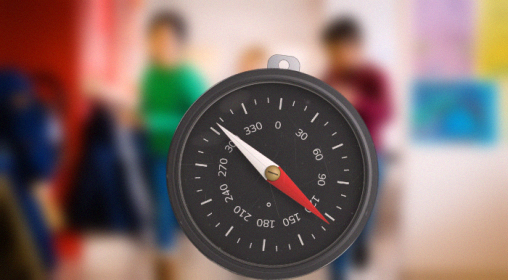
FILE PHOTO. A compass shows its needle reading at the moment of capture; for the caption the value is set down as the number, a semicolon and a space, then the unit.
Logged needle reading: 125; °
